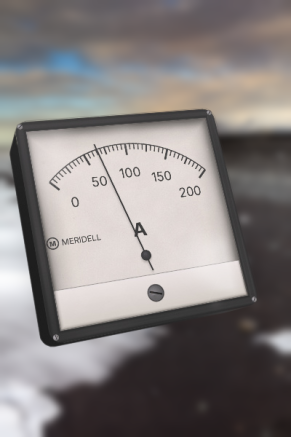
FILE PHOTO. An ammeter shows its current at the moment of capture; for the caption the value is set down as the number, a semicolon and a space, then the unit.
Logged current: 65; A
